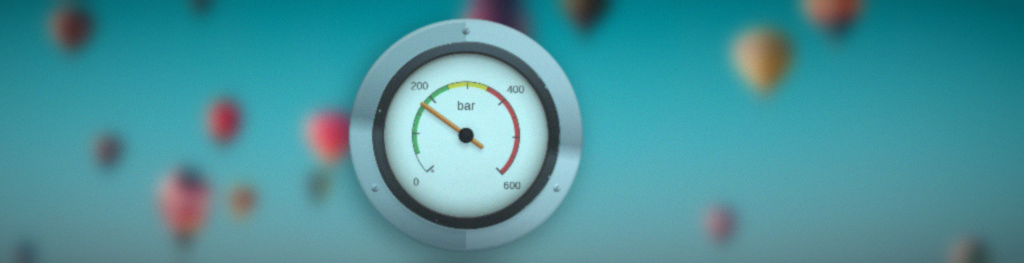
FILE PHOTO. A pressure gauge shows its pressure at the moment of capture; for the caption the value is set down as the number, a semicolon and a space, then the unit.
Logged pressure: 175; bar
